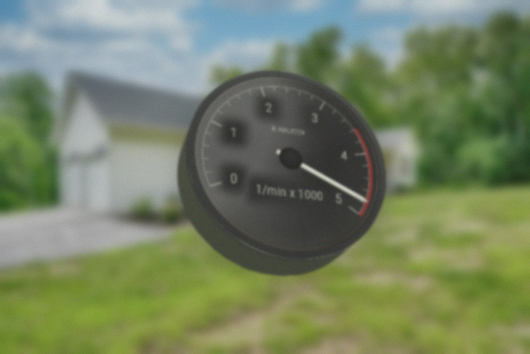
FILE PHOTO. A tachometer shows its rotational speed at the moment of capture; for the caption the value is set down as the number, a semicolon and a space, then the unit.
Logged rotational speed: 4800; rpm
